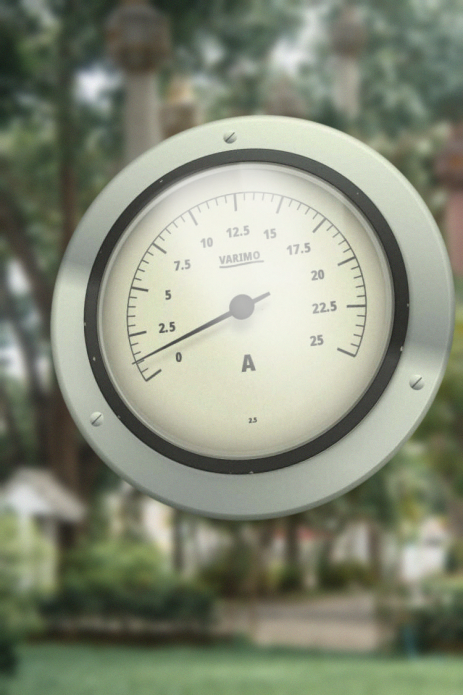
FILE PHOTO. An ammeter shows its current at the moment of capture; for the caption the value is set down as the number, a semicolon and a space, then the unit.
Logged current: 1; A
